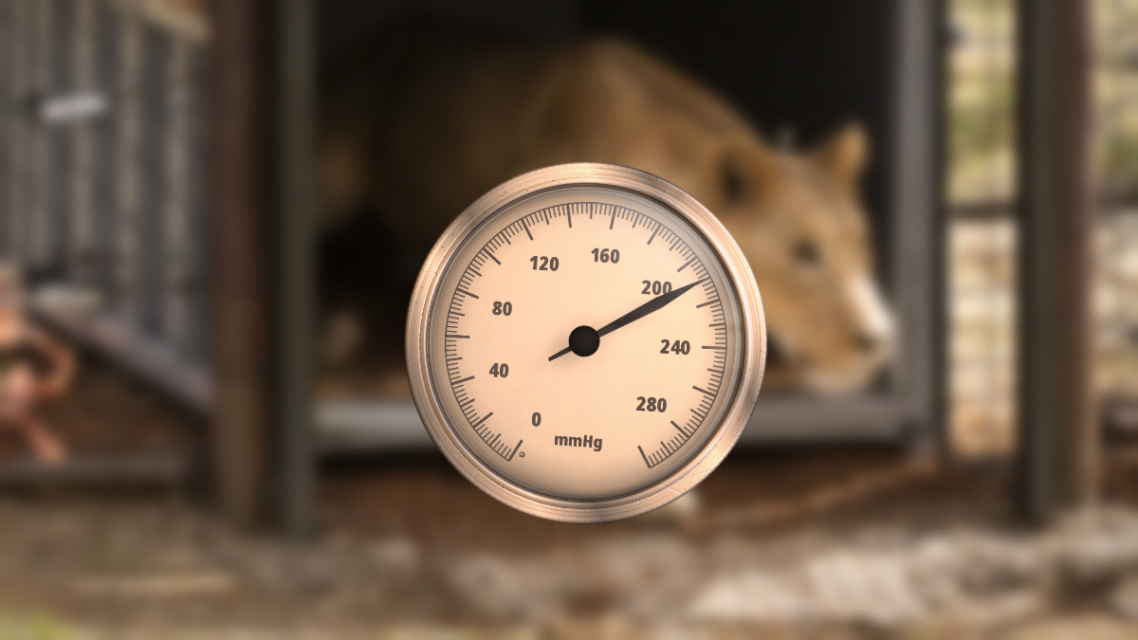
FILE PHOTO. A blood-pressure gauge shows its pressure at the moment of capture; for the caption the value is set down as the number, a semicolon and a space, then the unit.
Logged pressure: 210; mmHg
